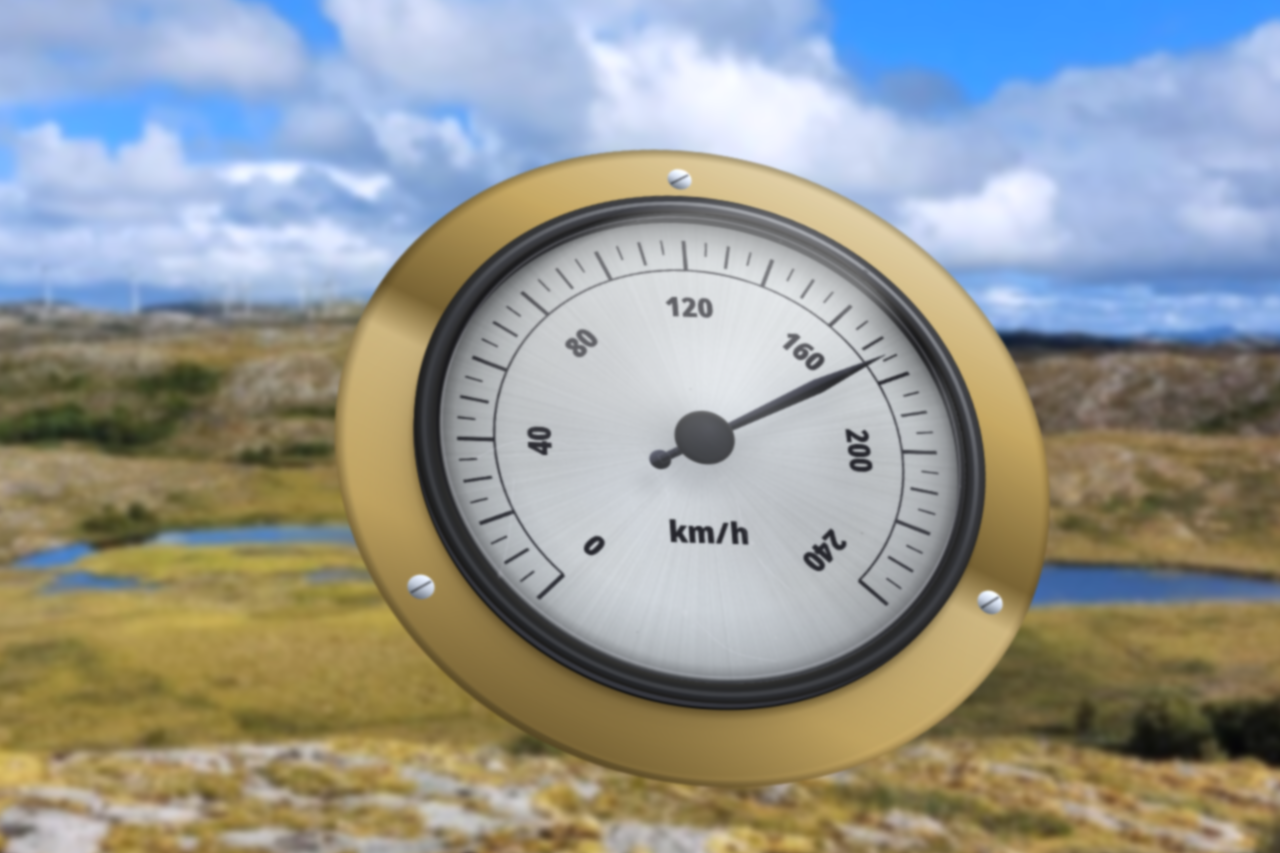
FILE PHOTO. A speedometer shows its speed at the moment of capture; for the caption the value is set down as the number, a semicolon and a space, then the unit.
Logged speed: 175; km/h
